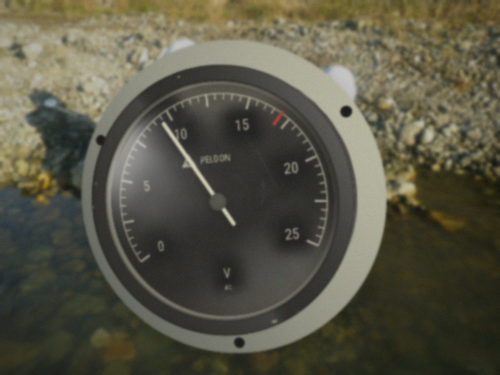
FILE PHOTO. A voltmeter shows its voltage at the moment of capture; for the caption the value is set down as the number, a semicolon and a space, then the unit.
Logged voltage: 9.5; V
